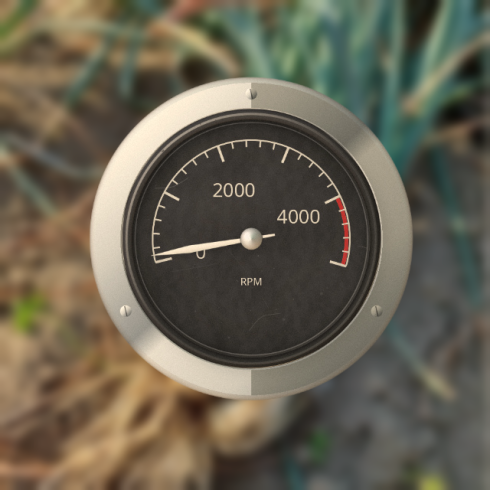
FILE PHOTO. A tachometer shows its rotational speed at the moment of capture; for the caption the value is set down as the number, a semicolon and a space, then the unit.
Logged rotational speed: 100; rpm
